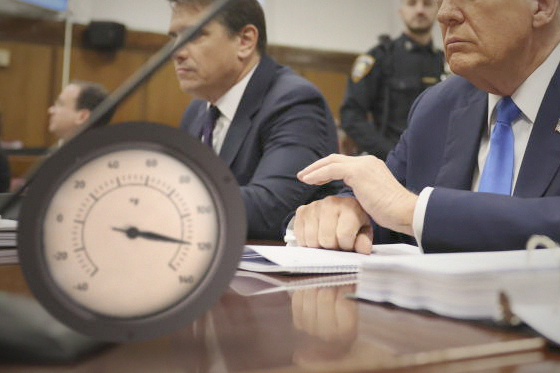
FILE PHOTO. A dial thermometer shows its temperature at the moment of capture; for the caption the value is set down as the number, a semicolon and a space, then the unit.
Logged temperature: 120; °F
